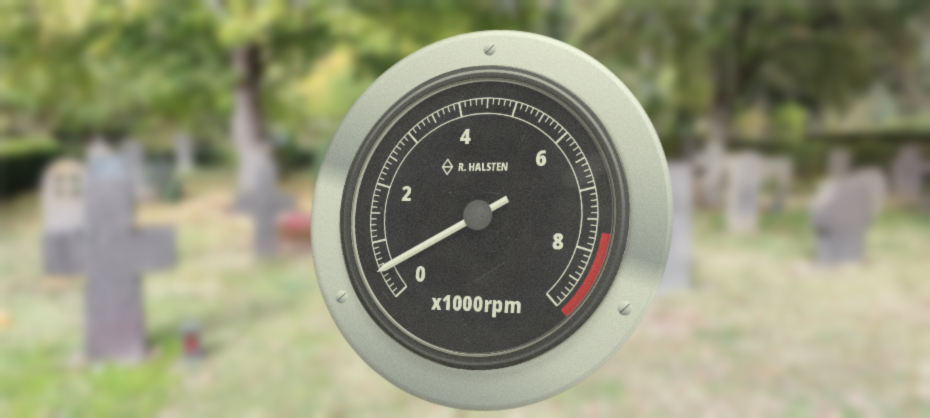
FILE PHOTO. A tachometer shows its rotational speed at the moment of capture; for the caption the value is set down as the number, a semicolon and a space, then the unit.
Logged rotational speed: 500; rpm
